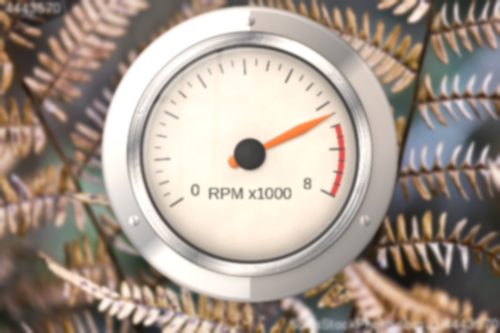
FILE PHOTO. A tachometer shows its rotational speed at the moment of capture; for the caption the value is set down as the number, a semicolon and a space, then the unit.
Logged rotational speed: 6250; rpm
